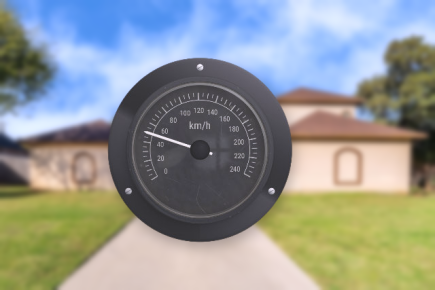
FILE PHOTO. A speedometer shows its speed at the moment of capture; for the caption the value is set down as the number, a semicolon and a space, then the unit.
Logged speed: 50; km/h
